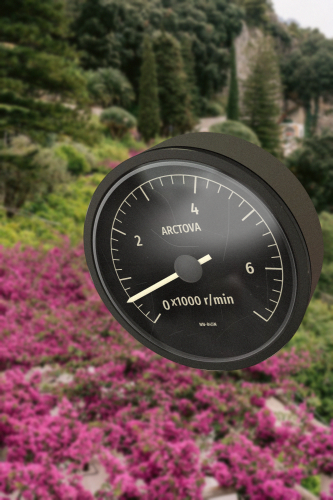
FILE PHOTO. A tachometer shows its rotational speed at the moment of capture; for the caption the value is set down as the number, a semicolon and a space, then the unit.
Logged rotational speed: 600; rpm
